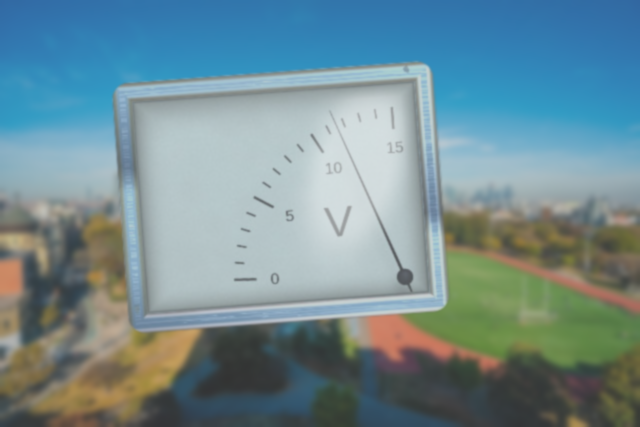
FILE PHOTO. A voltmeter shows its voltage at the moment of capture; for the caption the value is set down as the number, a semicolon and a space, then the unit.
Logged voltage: 11.5; V
